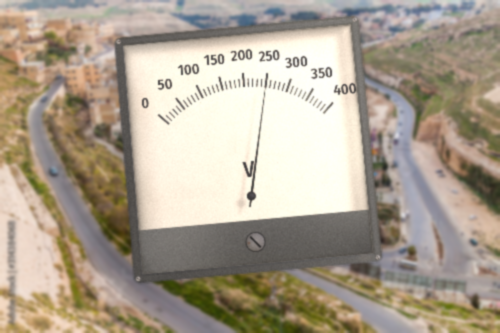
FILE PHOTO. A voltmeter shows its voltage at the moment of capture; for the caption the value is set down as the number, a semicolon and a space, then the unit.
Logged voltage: 250; V
